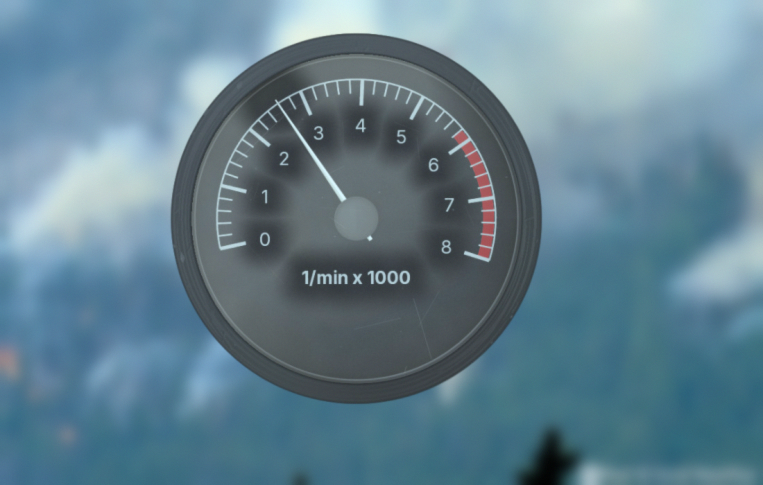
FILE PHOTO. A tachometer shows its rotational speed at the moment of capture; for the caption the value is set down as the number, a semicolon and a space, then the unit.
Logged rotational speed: 2600; rpm
